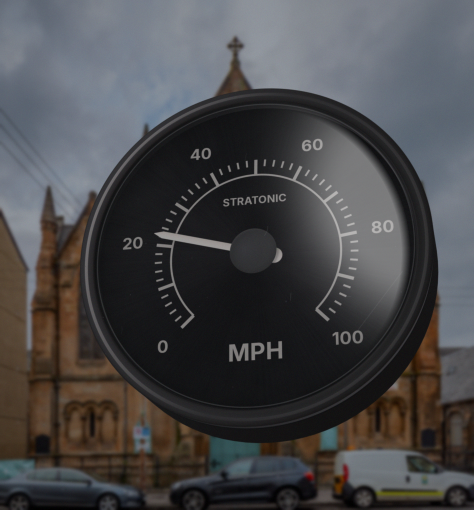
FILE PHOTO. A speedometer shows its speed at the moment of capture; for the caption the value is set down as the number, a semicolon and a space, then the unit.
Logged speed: 22; mph
